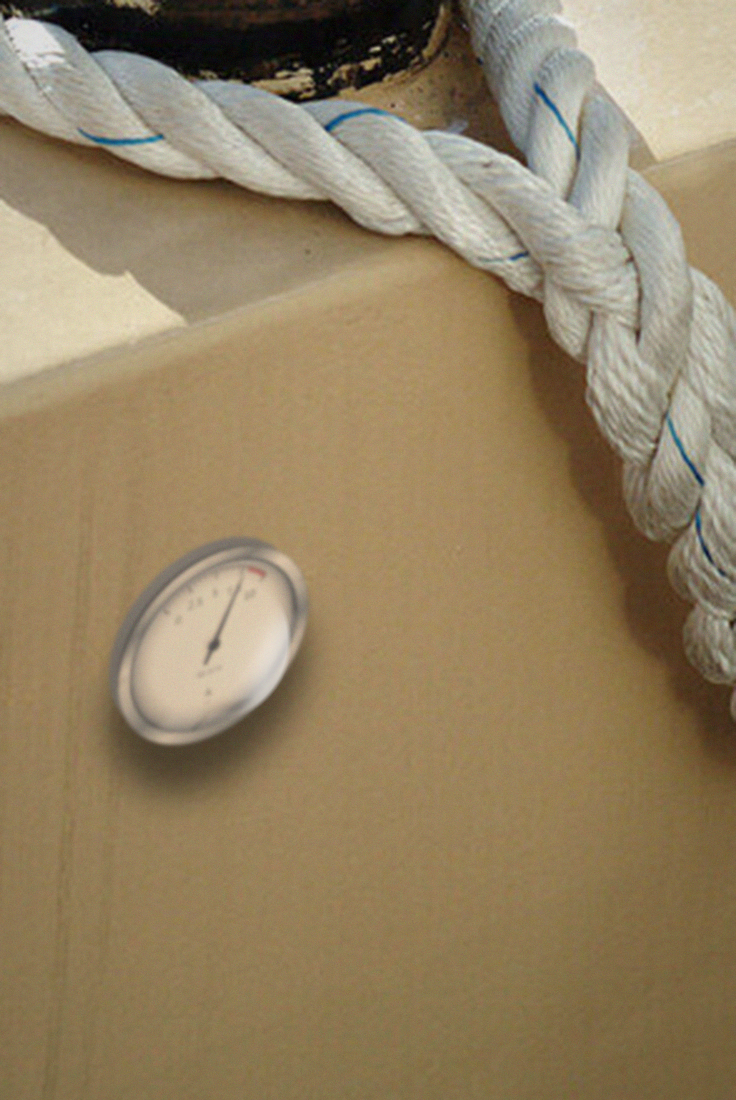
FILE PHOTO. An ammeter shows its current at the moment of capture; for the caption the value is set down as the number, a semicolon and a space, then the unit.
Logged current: 7.5; A
